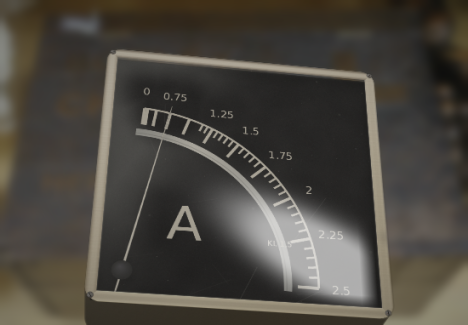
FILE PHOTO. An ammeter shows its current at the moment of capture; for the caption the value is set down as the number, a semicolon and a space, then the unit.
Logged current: 0.75; A
